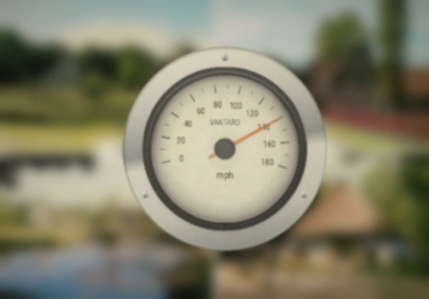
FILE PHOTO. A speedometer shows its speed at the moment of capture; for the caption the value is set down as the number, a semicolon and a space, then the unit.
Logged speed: 140; mph
